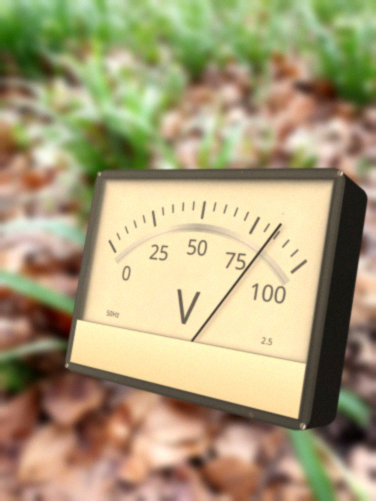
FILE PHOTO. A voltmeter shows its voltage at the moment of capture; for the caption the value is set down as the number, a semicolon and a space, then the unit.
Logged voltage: 85; V
